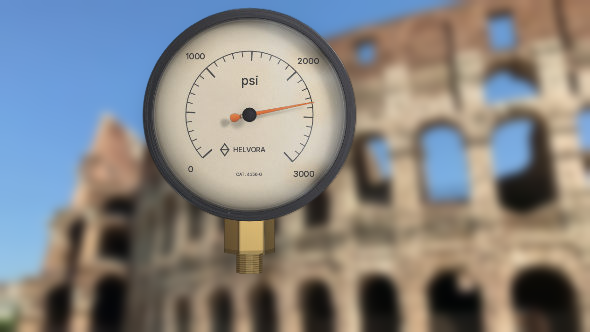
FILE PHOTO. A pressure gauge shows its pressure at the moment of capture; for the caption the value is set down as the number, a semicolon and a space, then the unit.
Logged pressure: 2350; psi
